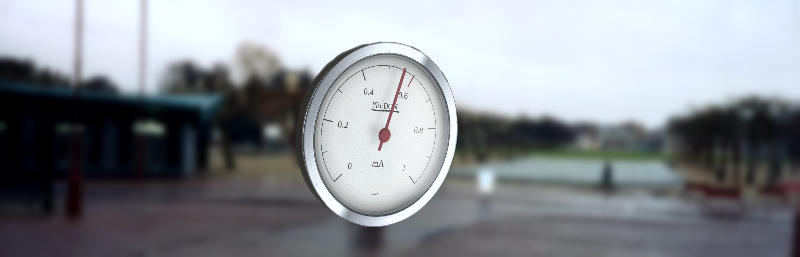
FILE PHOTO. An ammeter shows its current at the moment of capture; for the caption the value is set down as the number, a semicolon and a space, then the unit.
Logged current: 0.55; mA
